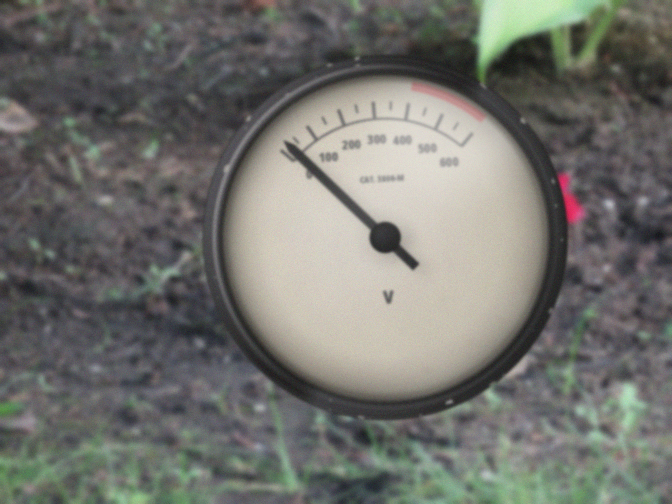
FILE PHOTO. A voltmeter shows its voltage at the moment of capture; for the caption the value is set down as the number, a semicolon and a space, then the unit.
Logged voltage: 25; V
